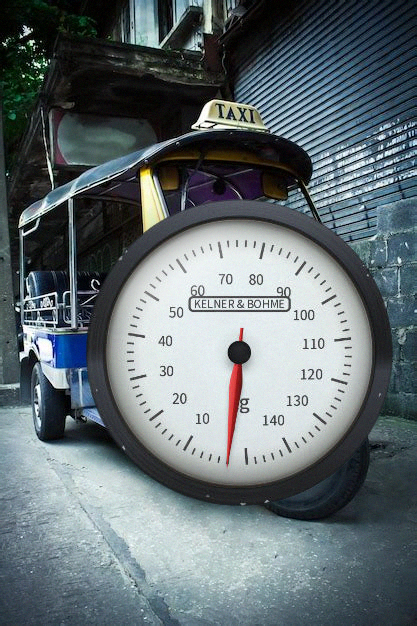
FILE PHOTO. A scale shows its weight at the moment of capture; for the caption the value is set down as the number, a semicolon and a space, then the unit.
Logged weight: 0; kg
